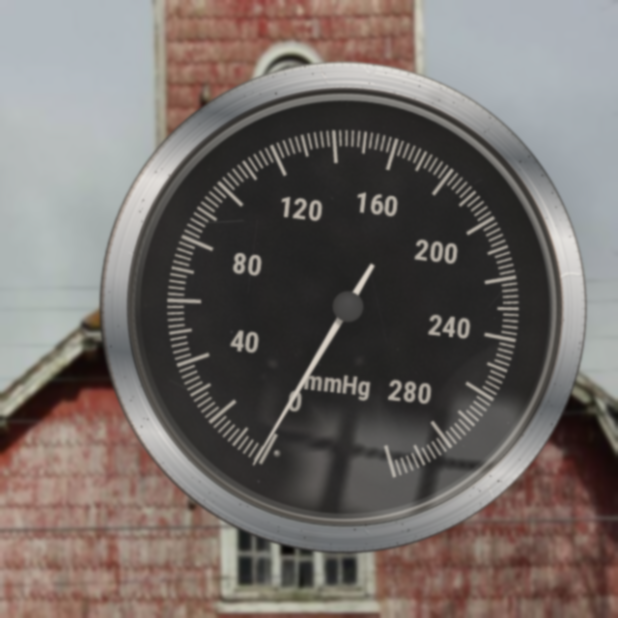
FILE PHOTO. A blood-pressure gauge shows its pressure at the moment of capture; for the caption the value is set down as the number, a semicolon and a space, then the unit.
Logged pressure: 2; mmHg
